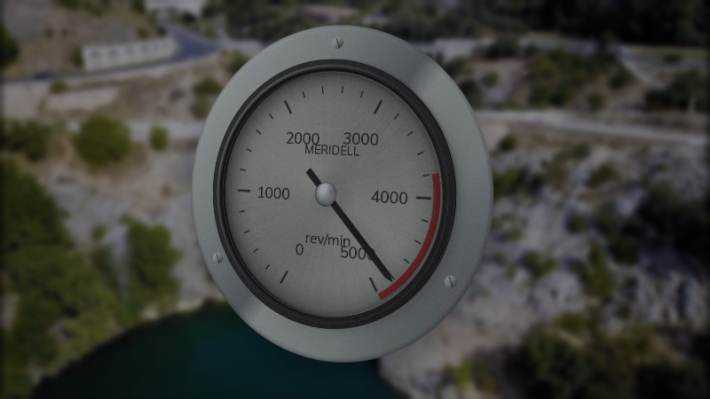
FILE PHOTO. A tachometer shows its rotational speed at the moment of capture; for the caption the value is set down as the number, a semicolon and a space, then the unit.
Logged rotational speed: 4800; rpm
